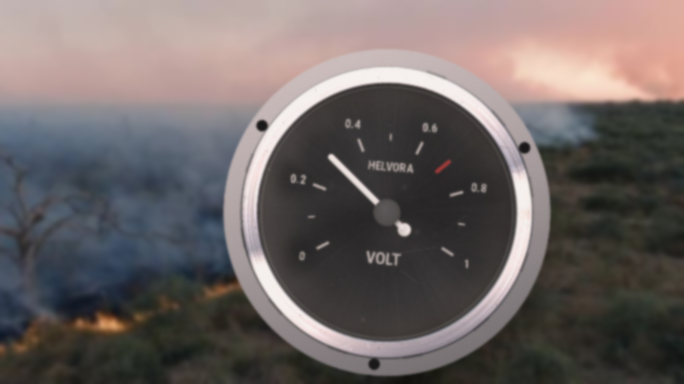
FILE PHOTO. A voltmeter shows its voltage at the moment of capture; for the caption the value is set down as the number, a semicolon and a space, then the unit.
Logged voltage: 0.3; V
